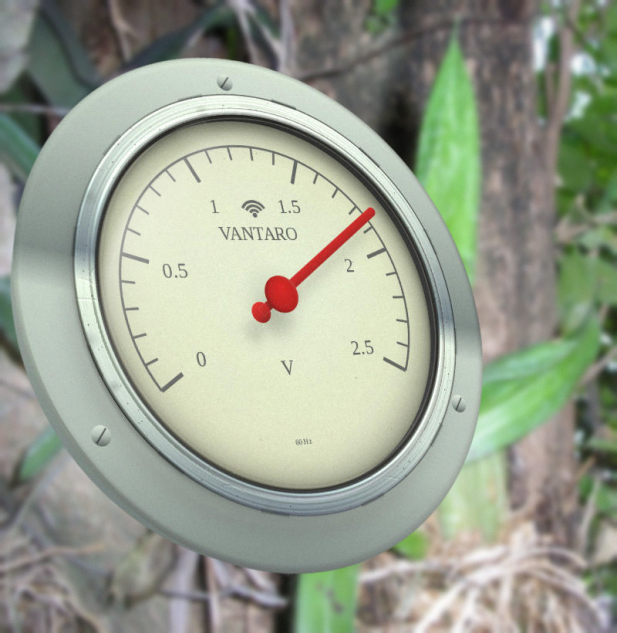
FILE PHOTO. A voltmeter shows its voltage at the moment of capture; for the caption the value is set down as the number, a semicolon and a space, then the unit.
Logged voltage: 1.85; V
